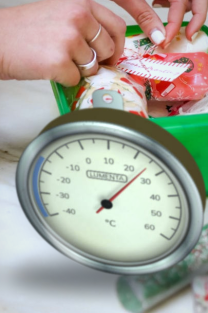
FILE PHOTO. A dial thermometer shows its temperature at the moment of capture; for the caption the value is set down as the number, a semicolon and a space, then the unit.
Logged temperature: 25; °C
